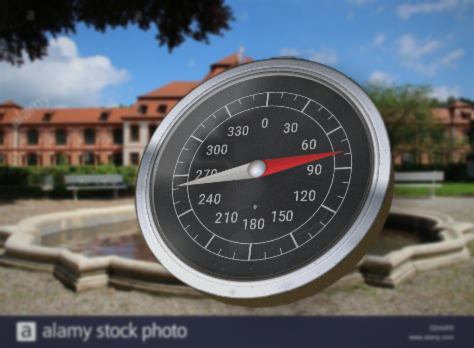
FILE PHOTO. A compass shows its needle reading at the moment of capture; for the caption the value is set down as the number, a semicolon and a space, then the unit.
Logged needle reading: 80; °
